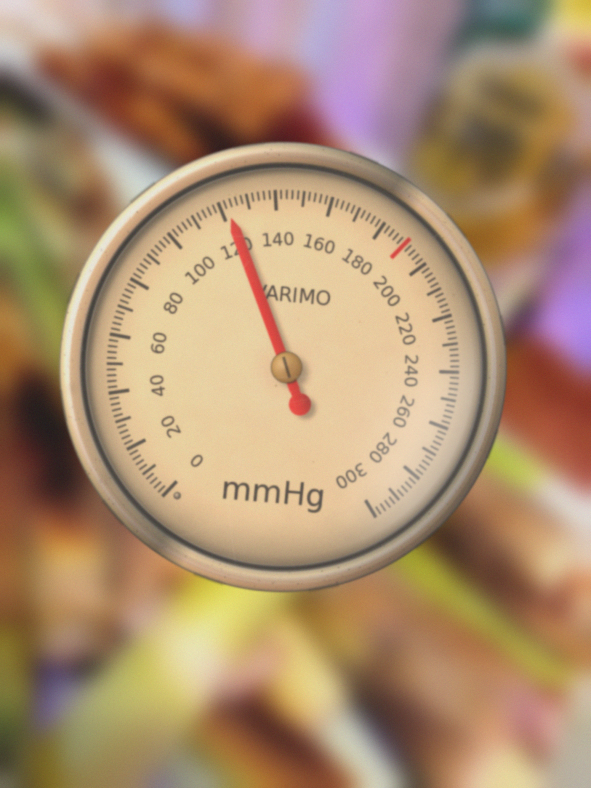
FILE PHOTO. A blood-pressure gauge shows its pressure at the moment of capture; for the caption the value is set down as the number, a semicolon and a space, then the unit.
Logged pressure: 122; mmHg
